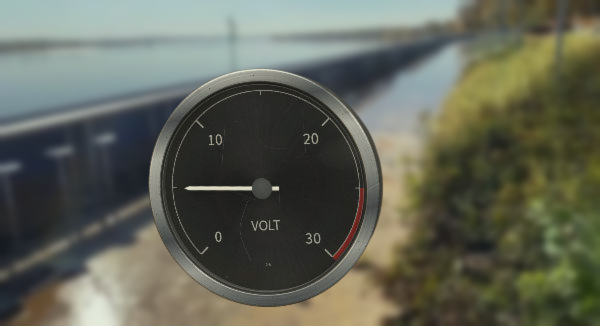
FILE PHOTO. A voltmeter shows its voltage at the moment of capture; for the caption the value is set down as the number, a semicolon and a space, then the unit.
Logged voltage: 5; V
